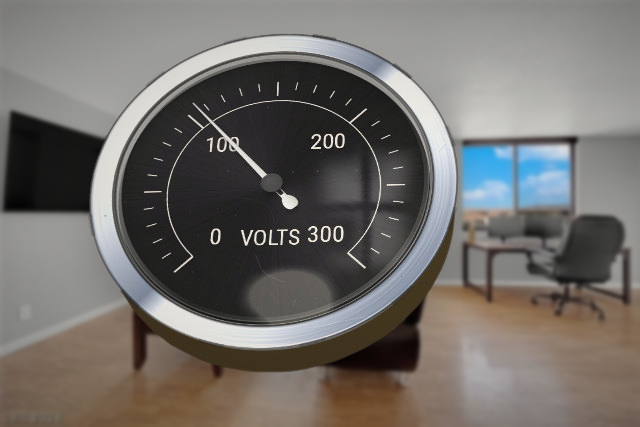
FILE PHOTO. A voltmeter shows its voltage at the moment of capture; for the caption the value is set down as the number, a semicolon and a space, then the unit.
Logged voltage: 105; V
